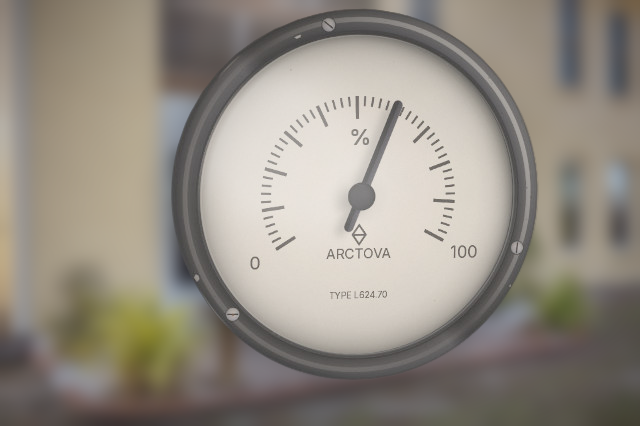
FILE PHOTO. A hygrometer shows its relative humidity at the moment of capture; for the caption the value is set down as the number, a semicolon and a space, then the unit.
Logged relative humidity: 60; %
